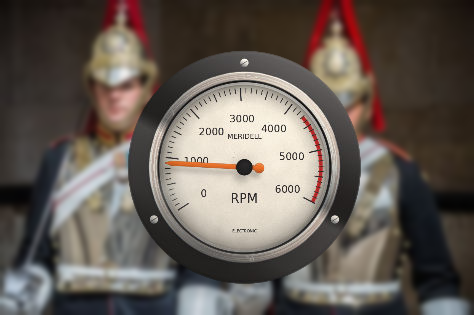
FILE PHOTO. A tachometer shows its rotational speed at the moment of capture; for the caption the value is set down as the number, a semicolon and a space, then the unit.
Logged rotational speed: 900; rpm
